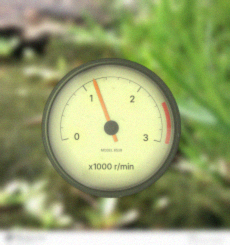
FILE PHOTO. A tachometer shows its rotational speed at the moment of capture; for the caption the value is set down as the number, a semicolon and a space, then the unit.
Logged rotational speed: 1200; rpm
